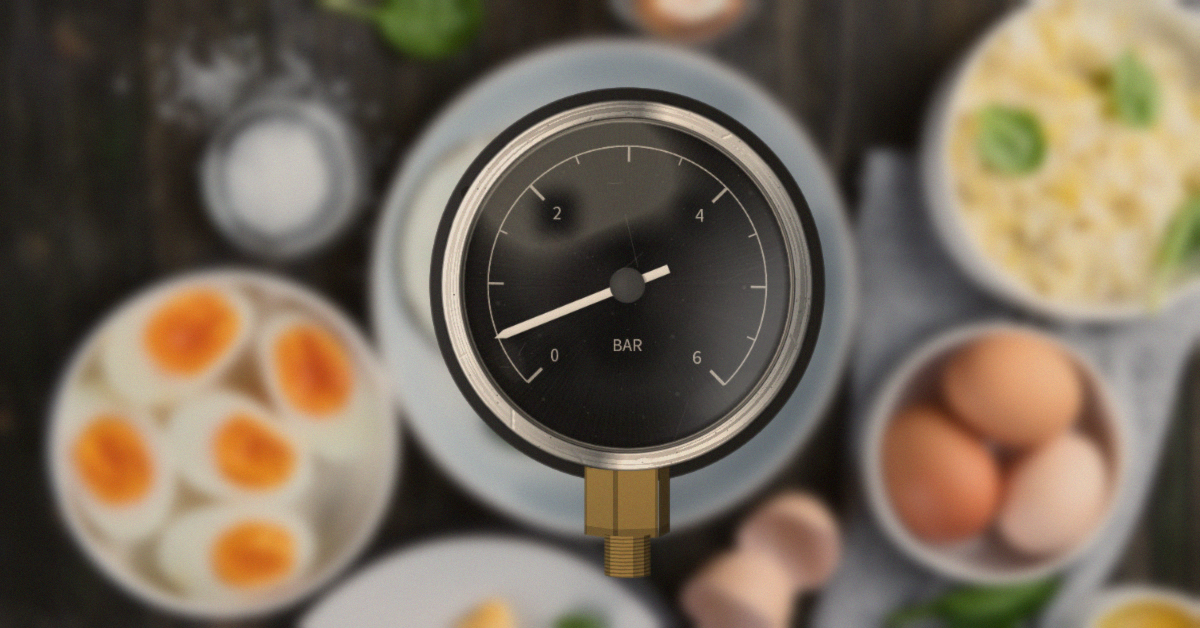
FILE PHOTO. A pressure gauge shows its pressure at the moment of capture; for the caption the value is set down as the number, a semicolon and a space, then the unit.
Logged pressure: 0.5; bar
